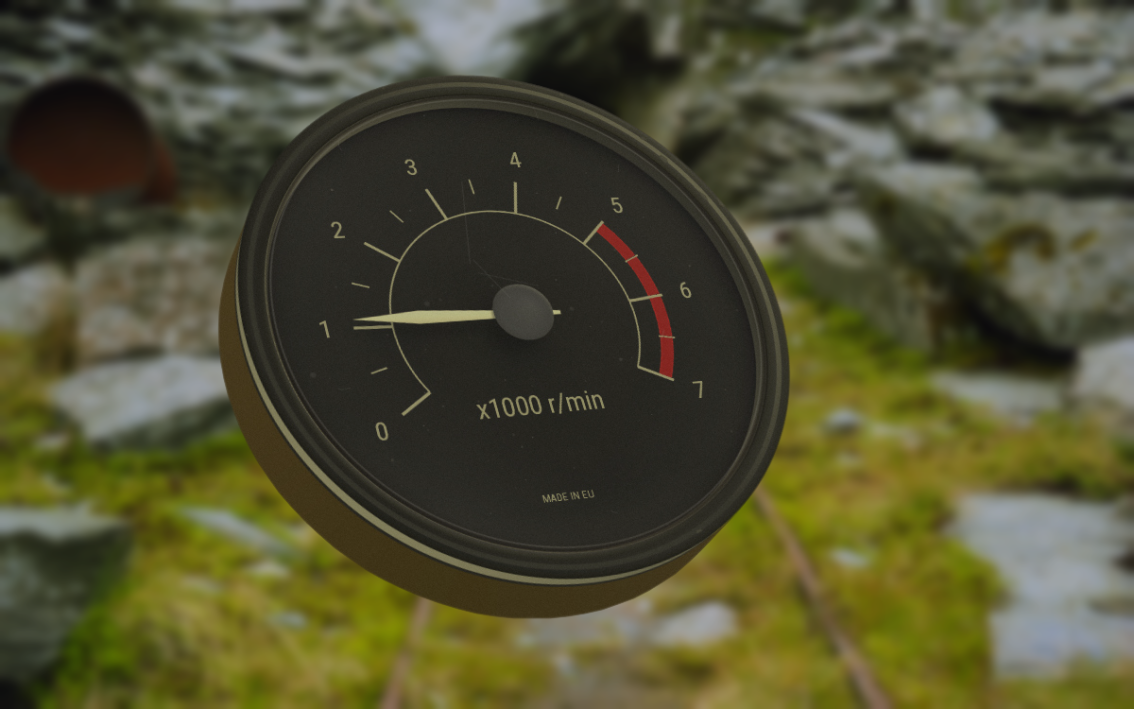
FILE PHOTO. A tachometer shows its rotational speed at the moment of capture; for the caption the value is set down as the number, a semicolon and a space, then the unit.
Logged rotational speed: 1000; rpm
